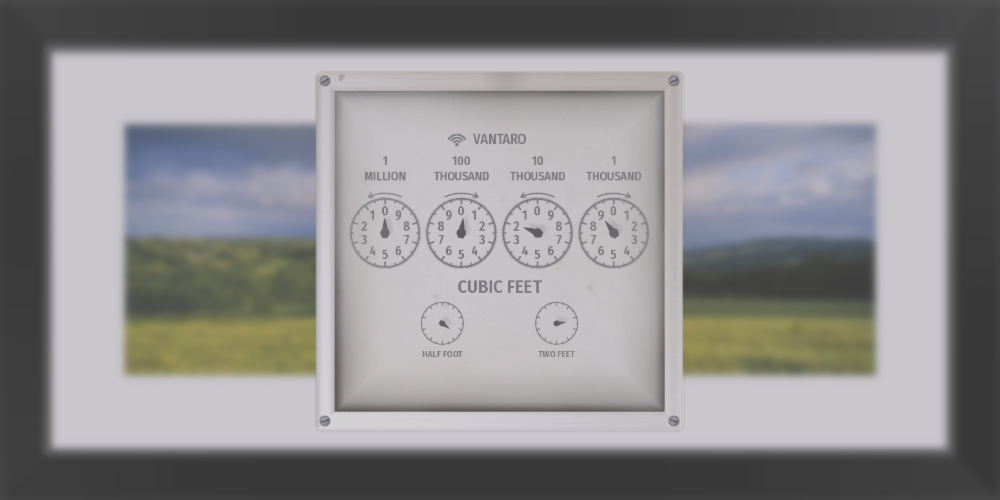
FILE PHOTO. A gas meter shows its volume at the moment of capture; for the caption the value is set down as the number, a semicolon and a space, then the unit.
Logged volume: 1900; ft³
